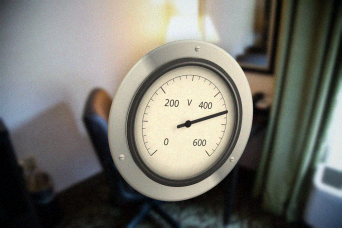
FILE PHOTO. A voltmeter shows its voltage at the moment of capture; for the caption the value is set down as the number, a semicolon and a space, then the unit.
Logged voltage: 460; V
